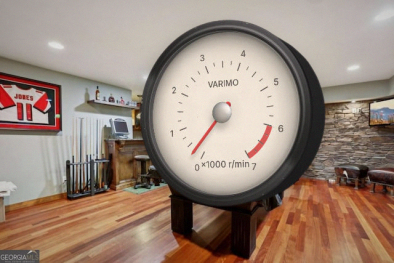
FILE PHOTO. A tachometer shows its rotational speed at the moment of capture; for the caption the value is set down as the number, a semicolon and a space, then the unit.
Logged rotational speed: 250; rpm
